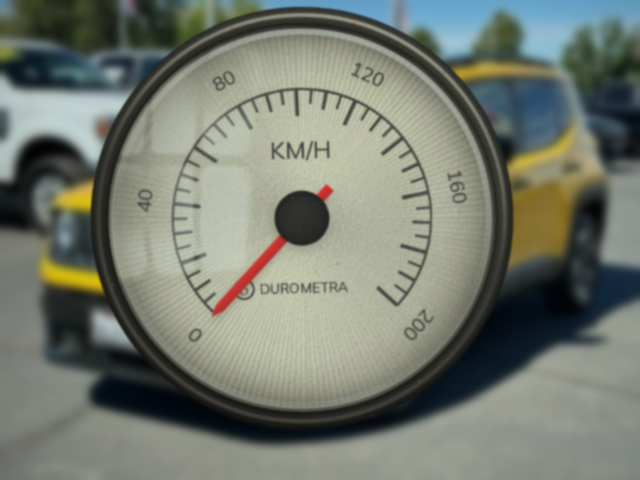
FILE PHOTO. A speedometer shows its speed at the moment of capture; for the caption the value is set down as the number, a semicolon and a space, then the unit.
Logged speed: 0; km/h
